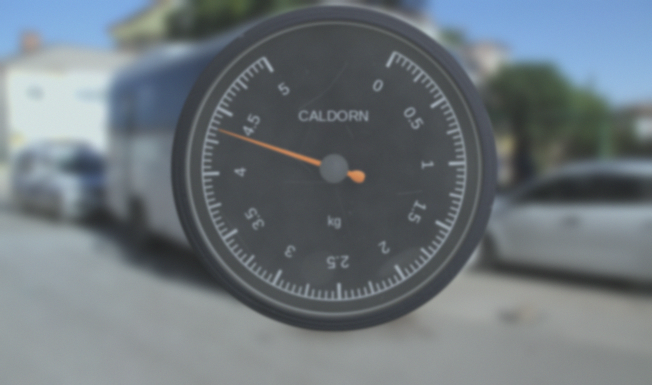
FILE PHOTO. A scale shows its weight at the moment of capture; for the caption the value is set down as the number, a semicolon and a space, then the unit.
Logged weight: 4.35; kg
